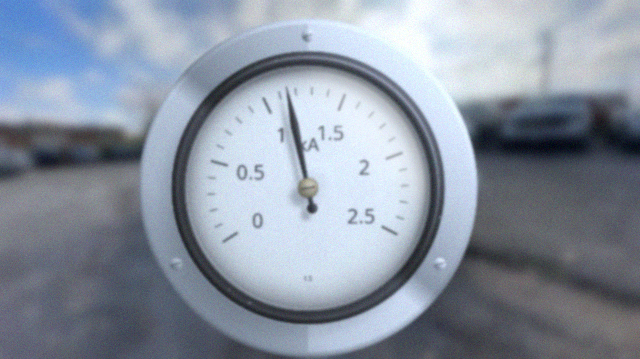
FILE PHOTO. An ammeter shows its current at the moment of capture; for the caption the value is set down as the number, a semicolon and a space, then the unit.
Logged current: 1.15; kA
